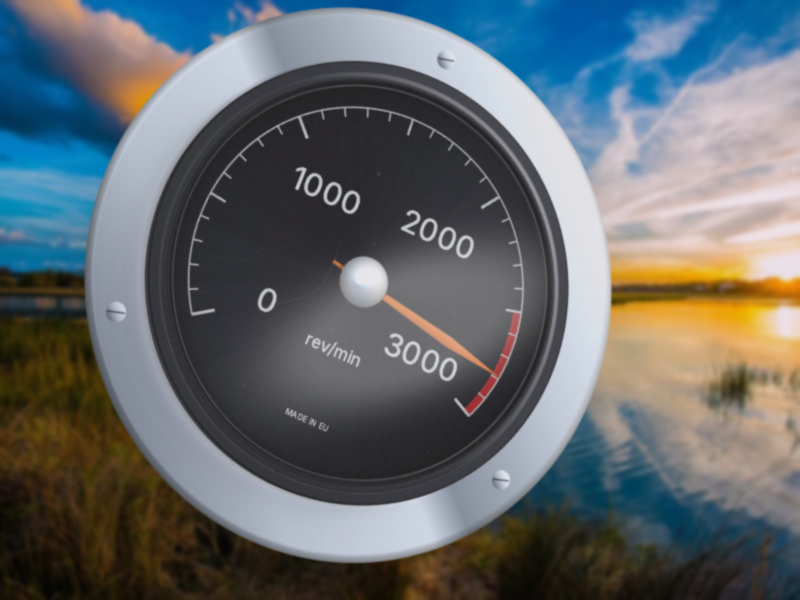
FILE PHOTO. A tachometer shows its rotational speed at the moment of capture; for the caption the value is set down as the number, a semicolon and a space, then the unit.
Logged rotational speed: 2800; rpm
